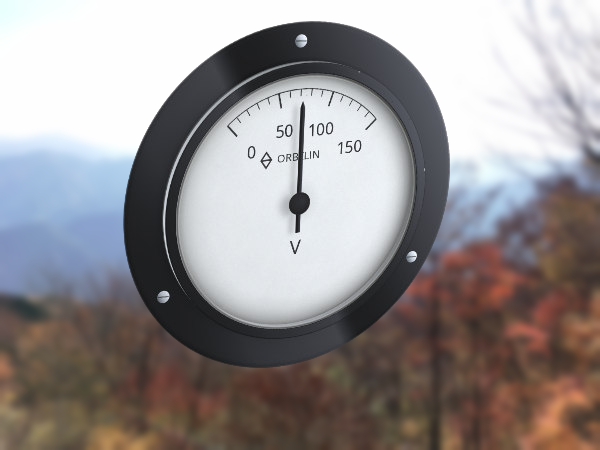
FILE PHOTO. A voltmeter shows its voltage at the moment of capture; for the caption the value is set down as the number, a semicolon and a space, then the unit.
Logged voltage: 70; V
